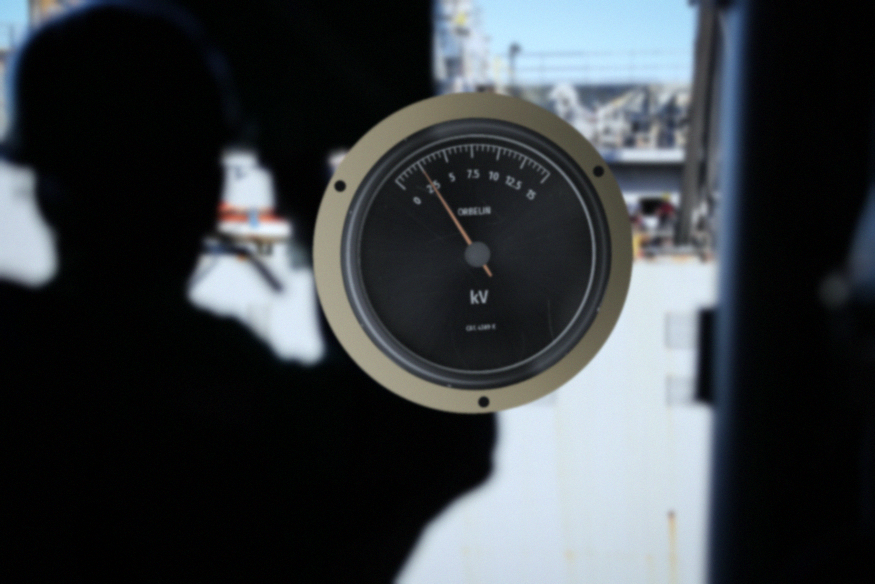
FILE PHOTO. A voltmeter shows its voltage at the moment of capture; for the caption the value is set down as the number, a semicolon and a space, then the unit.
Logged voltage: 2.5; kV
